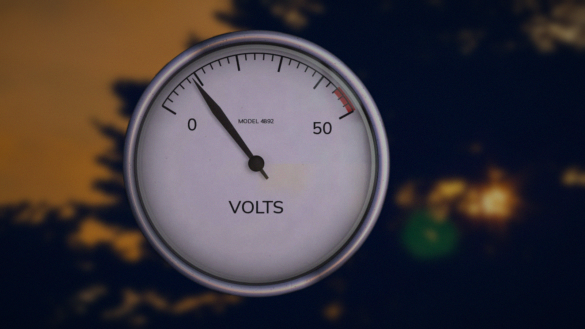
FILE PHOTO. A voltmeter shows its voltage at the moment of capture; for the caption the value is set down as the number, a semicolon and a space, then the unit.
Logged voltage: 9; V
